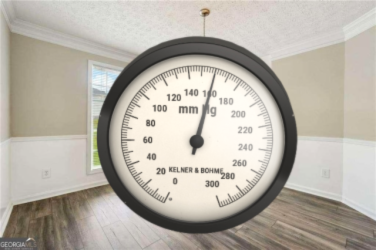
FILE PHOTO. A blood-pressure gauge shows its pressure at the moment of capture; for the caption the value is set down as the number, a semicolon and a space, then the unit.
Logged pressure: 160; mmHg
